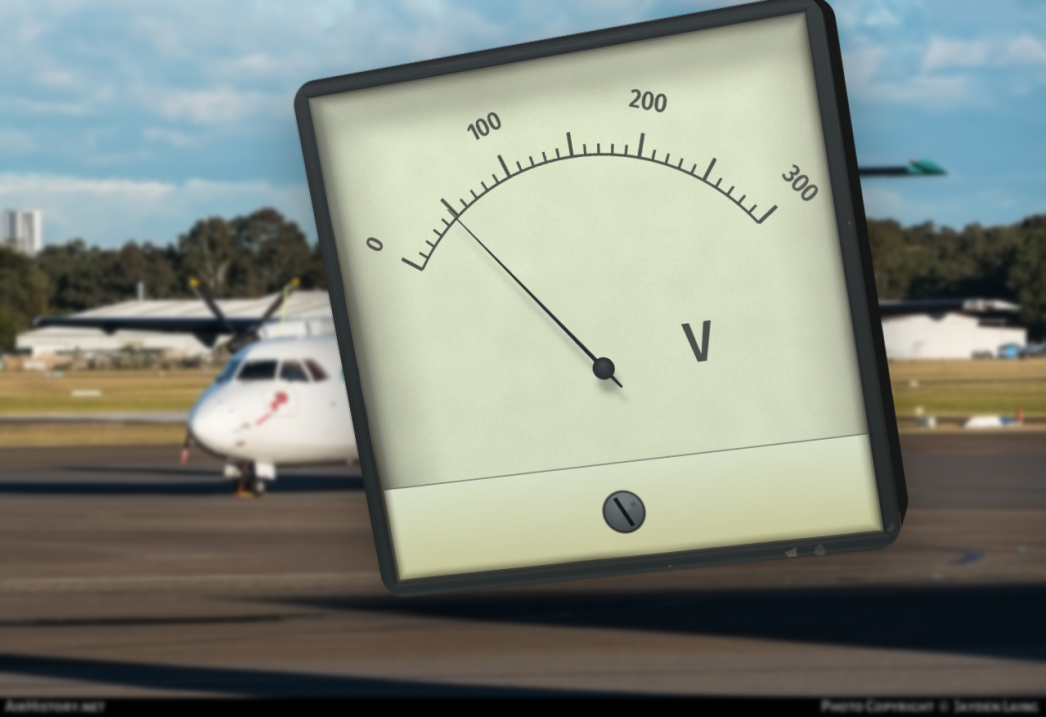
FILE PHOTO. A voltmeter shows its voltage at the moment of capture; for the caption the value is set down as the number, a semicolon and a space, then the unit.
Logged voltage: 50; V
